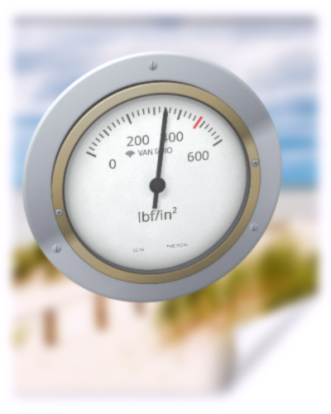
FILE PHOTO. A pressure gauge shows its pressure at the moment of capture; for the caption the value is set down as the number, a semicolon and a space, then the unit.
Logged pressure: 340; psi
